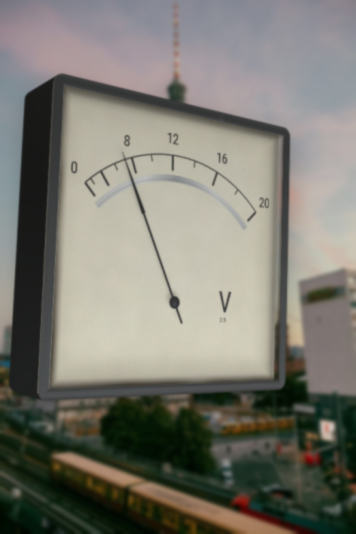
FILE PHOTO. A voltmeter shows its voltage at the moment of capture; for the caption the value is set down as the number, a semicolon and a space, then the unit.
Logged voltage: 7; V
